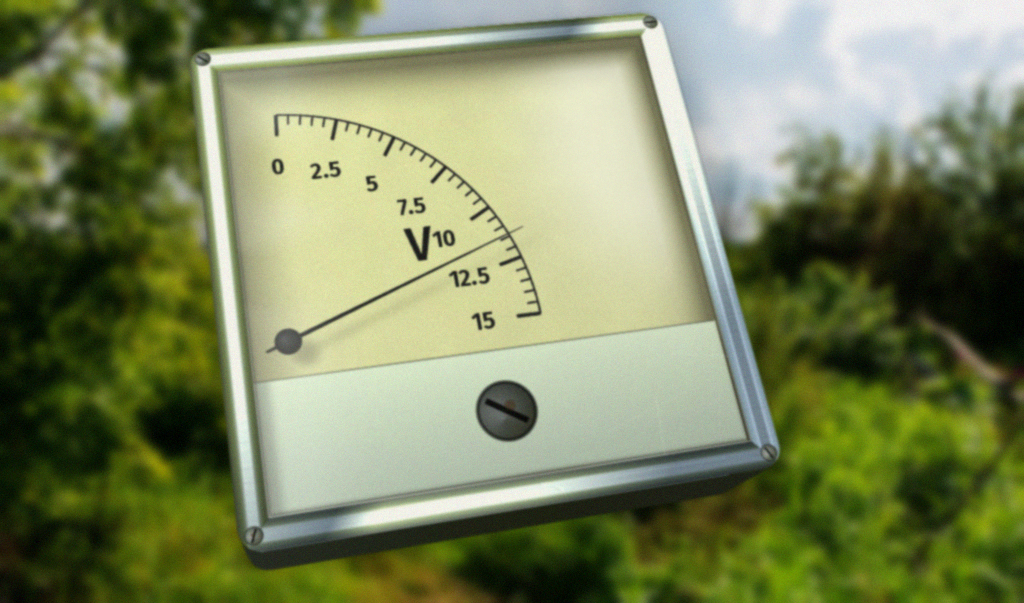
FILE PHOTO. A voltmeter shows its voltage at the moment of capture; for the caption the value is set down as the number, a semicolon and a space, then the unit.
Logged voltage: 11.5; V
